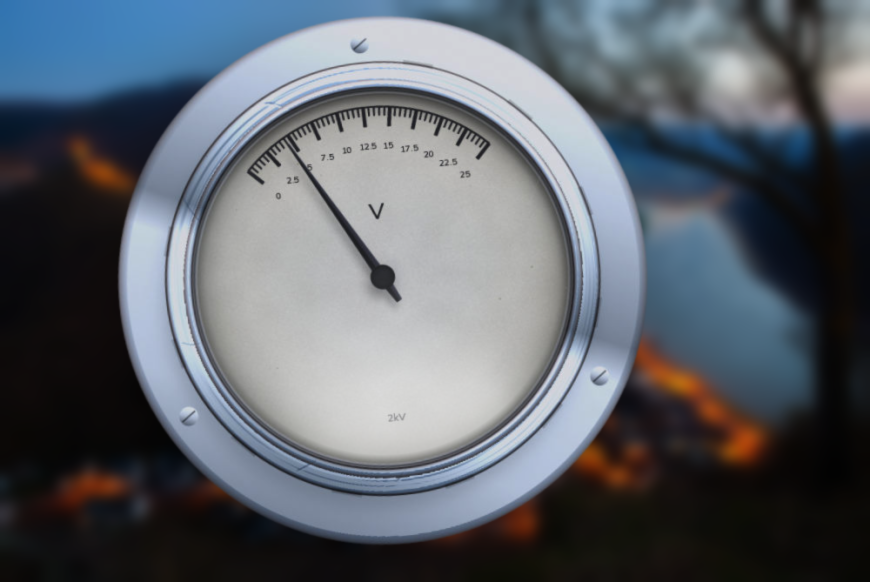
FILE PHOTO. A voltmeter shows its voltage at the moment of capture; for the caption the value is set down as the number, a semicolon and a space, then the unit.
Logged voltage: 4.5; V
